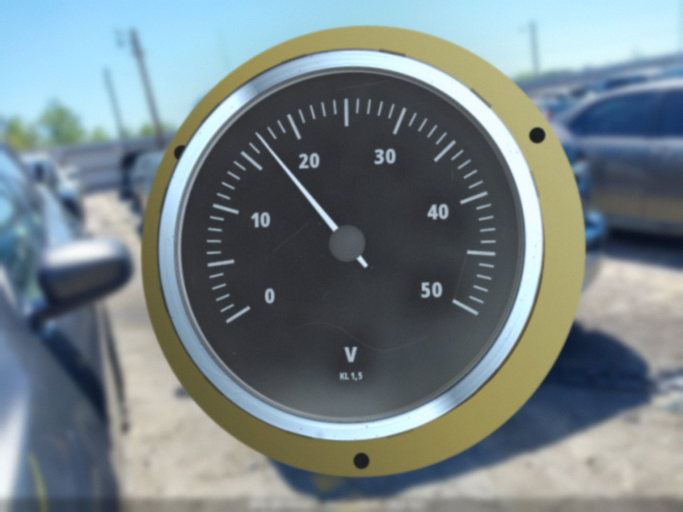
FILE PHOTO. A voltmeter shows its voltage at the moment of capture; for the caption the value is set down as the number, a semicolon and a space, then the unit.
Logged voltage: 17; V
